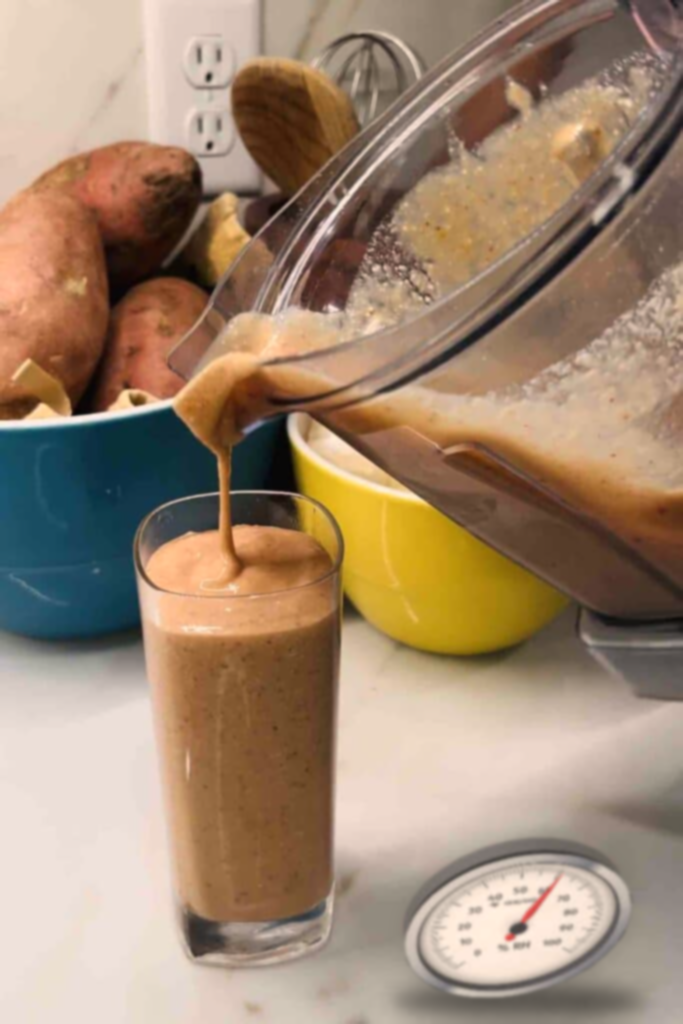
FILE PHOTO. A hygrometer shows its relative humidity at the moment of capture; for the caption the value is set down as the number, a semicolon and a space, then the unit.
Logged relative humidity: 60; %
